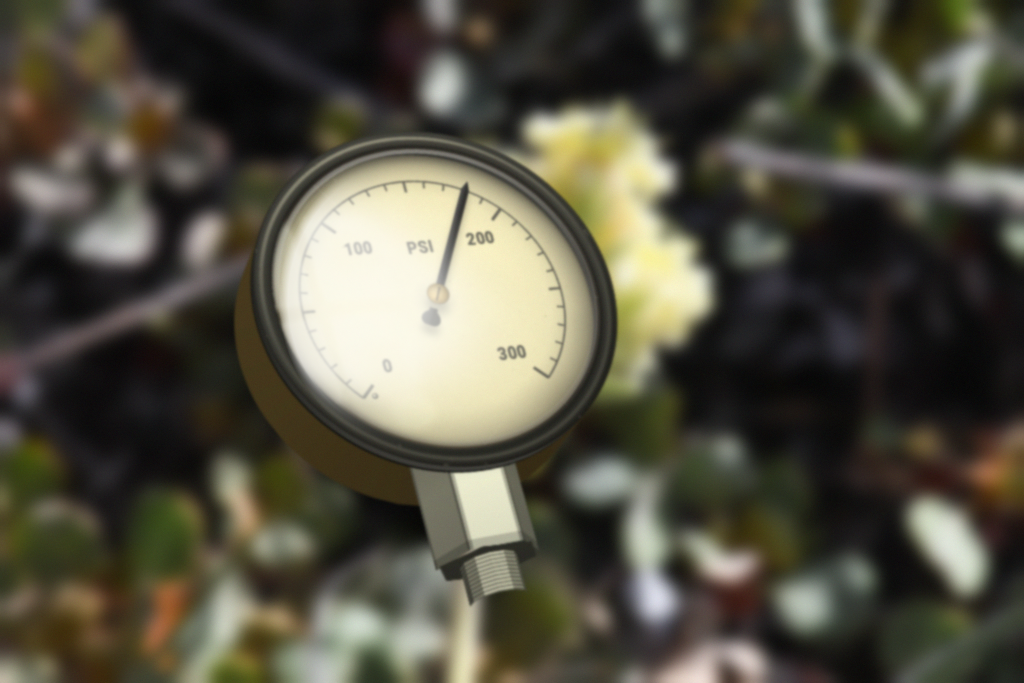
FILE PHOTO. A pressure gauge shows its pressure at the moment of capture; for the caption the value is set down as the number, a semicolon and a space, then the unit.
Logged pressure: 180; psi
